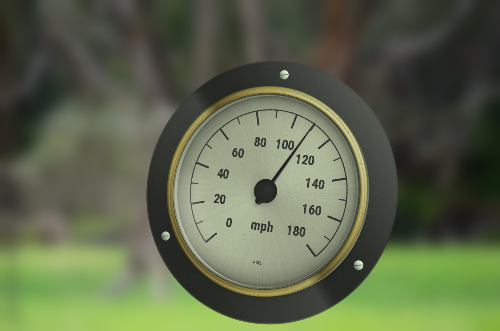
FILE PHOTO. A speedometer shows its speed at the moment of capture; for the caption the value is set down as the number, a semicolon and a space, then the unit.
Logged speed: 110; mph
